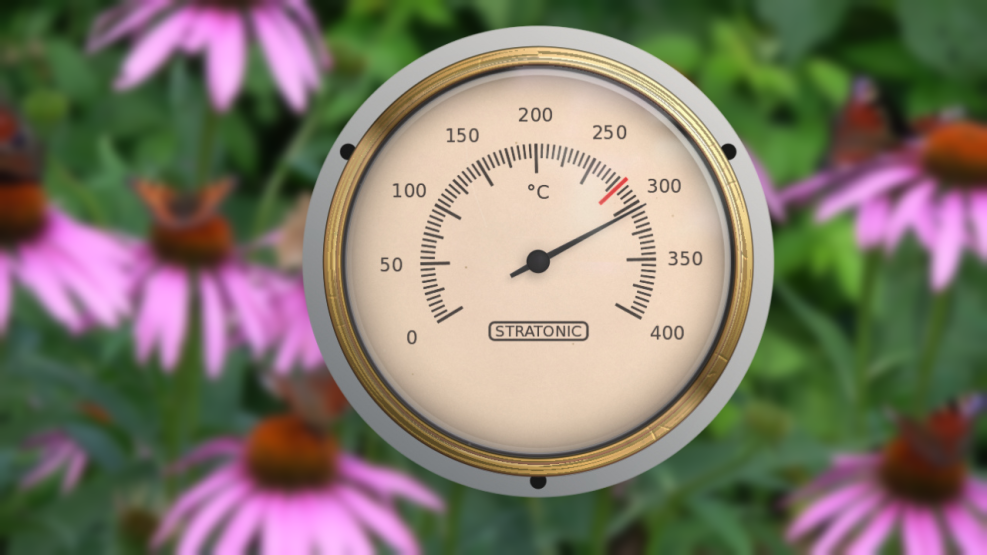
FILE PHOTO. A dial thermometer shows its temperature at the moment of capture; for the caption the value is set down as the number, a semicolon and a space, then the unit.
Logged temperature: 305; °C
